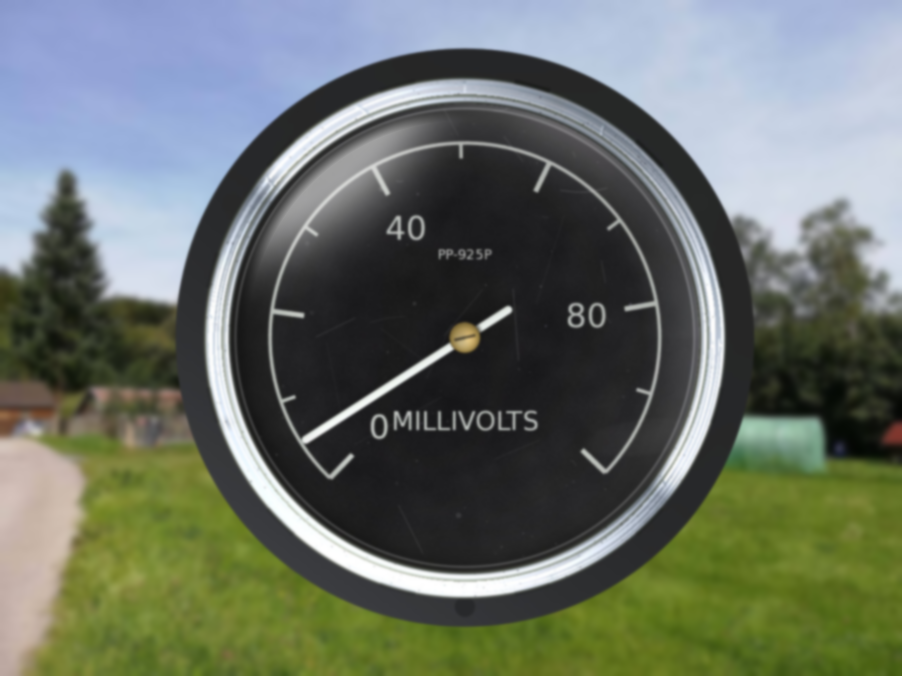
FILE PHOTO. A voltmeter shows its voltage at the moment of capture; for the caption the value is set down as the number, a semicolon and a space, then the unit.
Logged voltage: 5; mV
